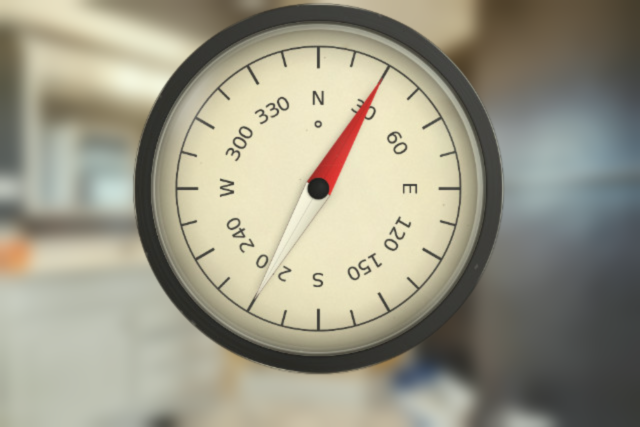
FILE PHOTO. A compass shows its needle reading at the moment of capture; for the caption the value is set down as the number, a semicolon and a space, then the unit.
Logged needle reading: 30; °
